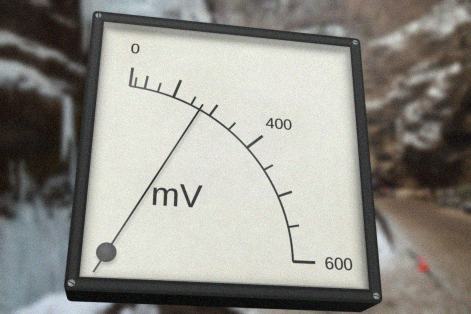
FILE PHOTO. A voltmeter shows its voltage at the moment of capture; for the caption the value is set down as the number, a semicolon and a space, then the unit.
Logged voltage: 275; mV
